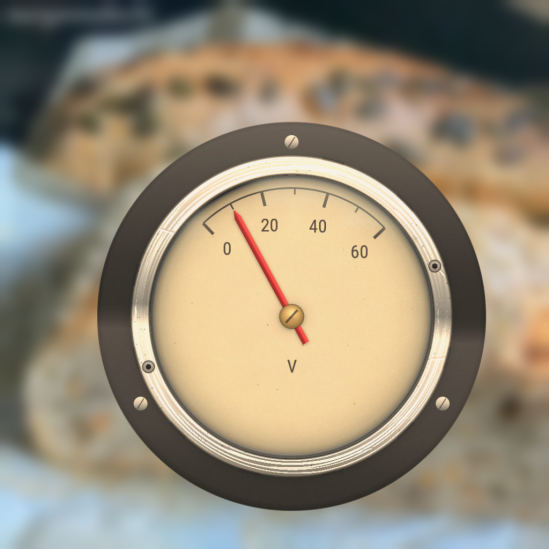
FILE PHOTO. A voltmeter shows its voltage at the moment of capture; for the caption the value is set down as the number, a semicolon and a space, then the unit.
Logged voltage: 10; V
